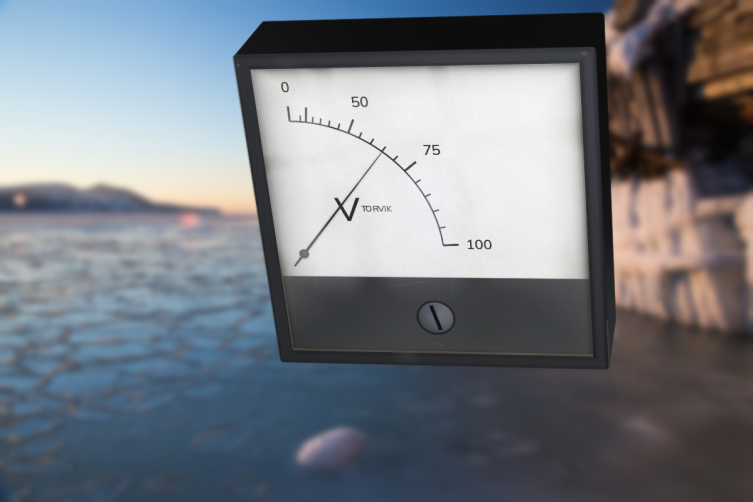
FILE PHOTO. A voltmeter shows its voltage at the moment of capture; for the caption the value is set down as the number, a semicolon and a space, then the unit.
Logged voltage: 65; V
